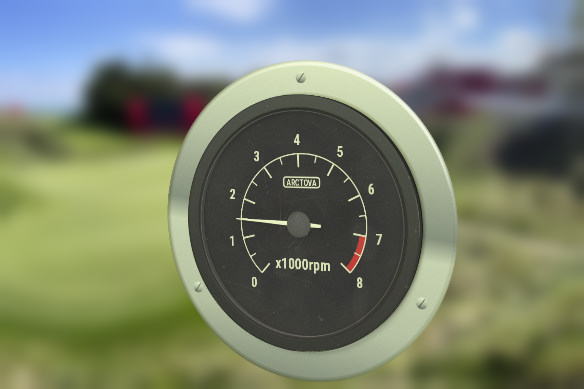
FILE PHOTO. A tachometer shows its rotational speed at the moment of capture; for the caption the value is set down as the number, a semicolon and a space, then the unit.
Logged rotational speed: 1500; rpm
